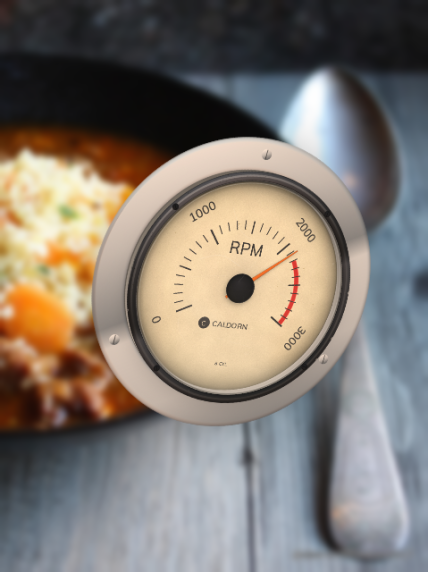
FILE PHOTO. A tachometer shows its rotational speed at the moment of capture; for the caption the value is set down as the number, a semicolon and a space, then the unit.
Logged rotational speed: 2100; rpm
